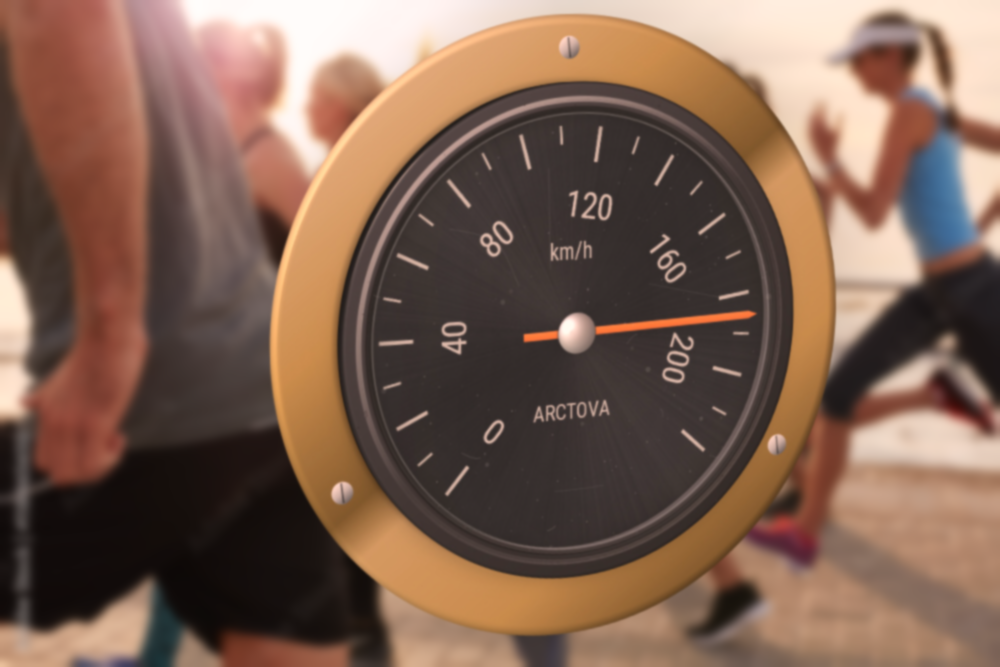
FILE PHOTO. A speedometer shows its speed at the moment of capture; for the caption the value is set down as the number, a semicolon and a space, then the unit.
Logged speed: 185; km/h
